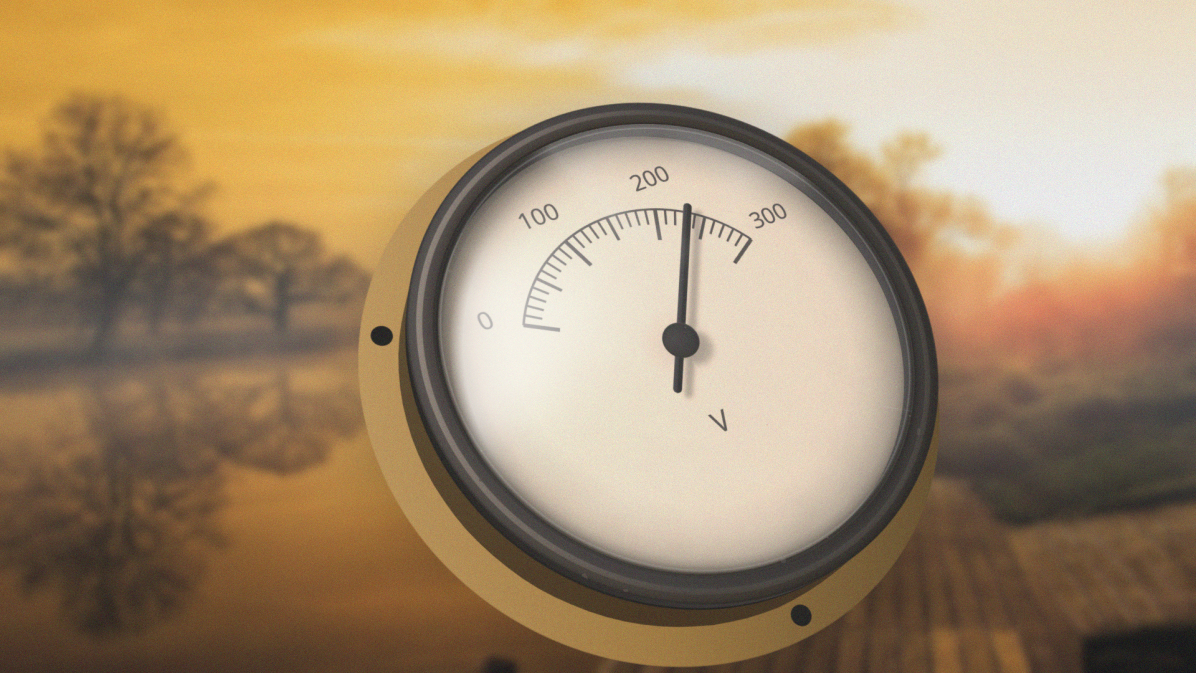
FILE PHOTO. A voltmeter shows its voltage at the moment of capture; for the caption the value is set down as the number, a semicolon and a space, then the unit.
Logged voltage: 230; V
